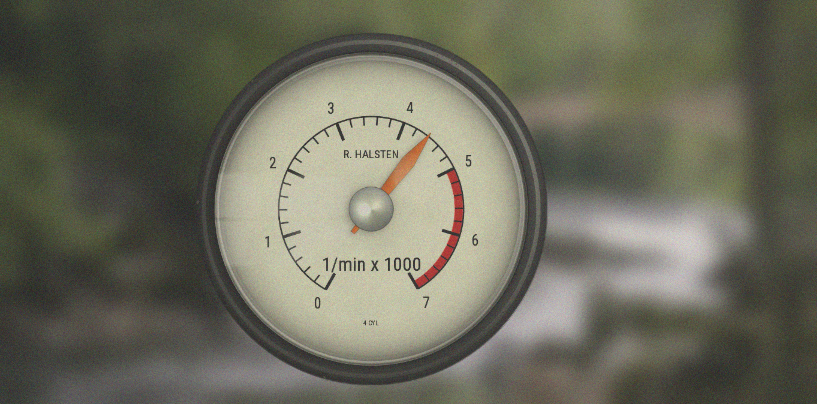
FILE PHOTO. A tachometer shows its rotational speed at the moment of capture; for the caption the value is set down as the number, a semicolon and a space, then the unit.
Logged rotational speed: 4400; rpm
